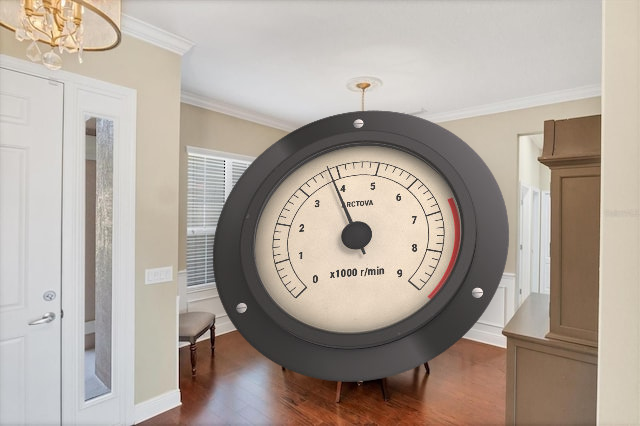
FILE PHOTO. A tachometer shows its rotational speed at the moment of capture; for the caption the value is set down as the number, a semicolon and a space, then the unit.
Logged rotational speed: 3800; rpm
